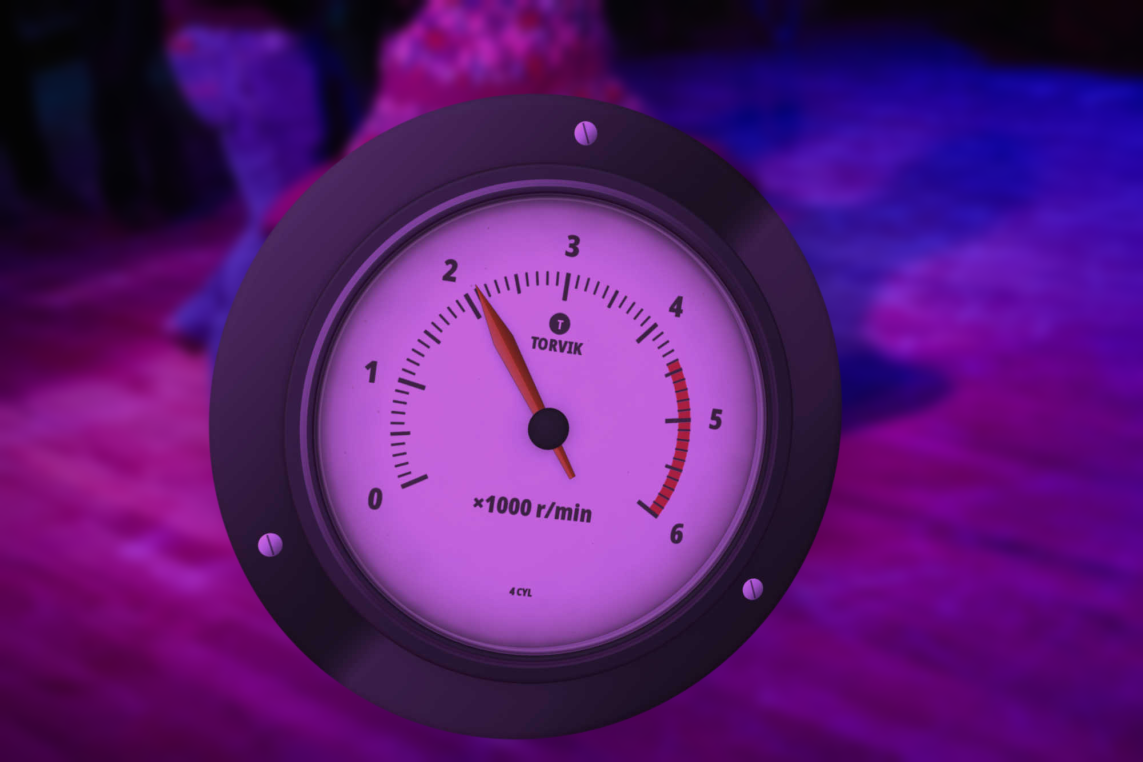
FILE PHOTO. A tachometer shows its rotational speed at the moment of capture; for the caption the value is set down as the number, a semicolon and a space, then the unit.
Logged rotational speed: 2100; rpm
